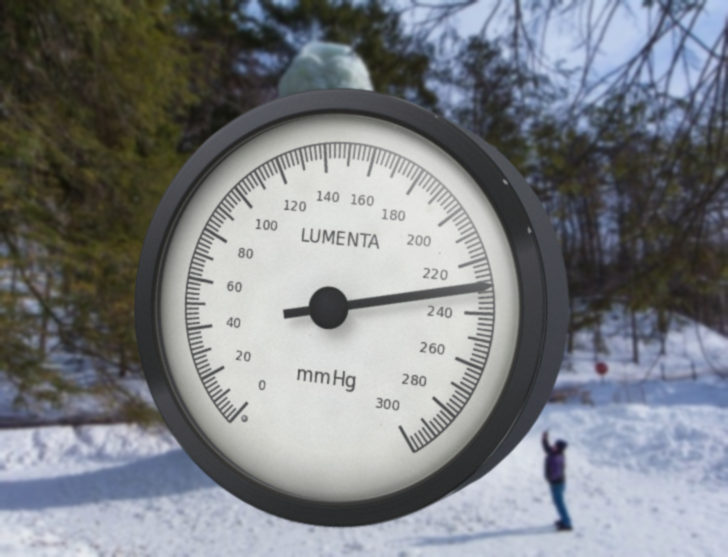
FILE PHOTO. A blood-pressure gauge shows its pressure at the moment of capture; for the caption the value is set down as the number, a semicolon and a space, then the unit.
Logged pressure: 230; mmHg
